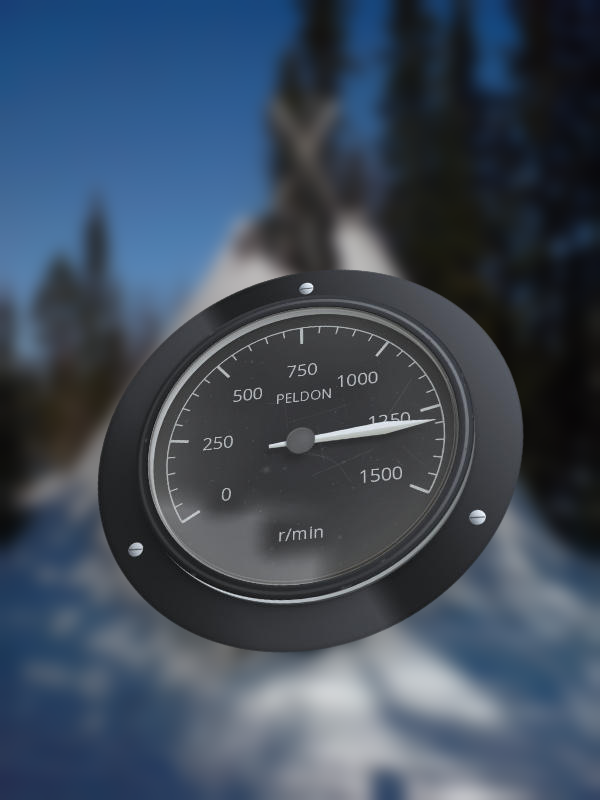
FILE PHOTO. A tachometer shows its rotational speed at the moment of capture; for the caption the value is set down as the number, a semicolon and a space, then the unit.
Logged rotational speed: 1300; rpm
